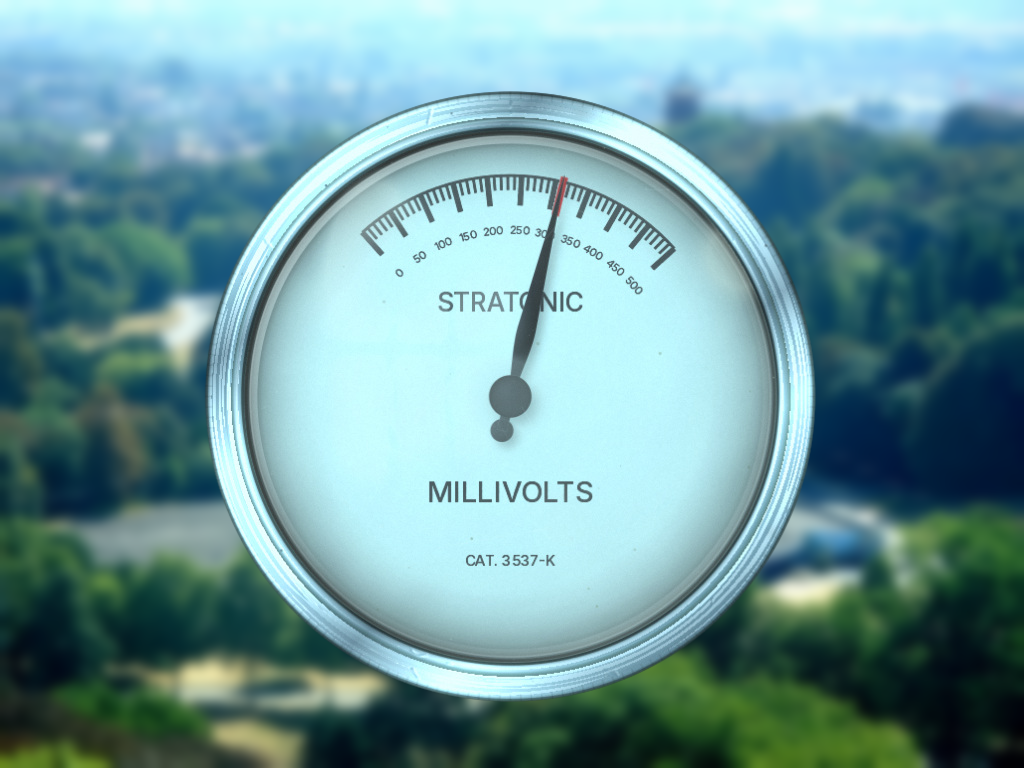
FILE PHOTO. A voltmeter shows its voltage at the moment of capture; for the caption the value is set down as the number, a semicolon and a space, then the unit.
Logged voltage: 310; mV
